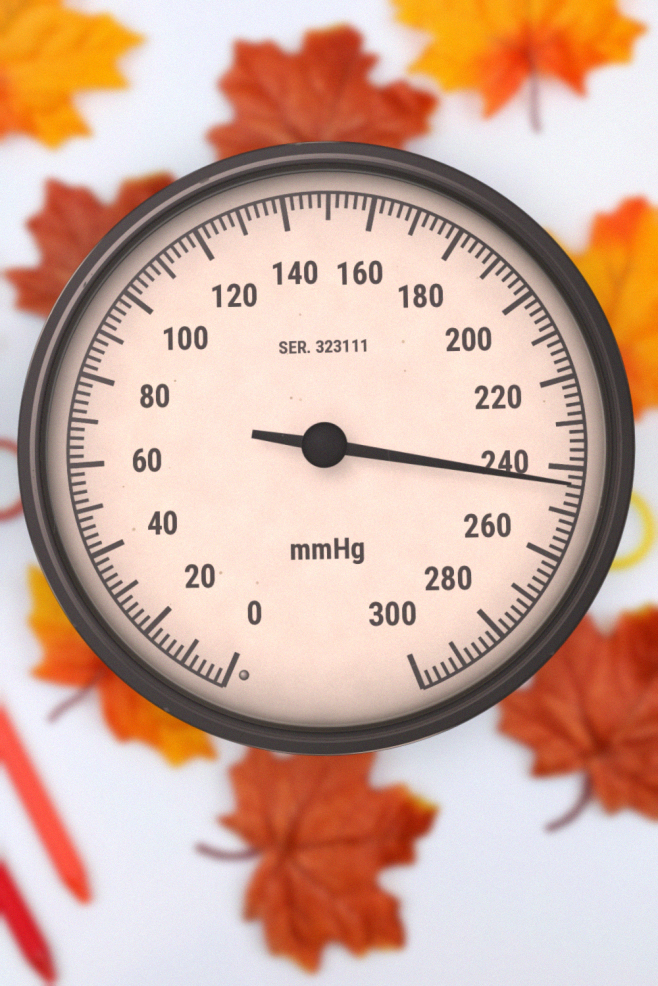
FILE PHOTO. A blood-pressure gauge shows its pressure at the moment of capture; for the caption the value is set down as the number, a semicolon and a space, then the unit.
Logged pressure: 244; mmHg
